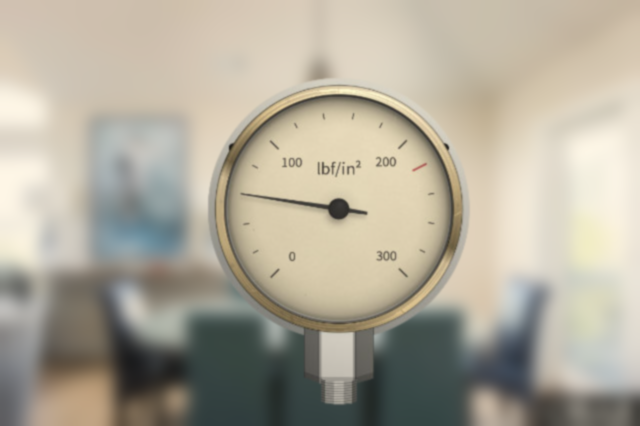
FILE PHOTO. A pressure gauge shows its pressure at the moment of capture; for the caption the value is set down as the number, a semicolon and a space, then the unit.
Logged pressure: 60; psi
